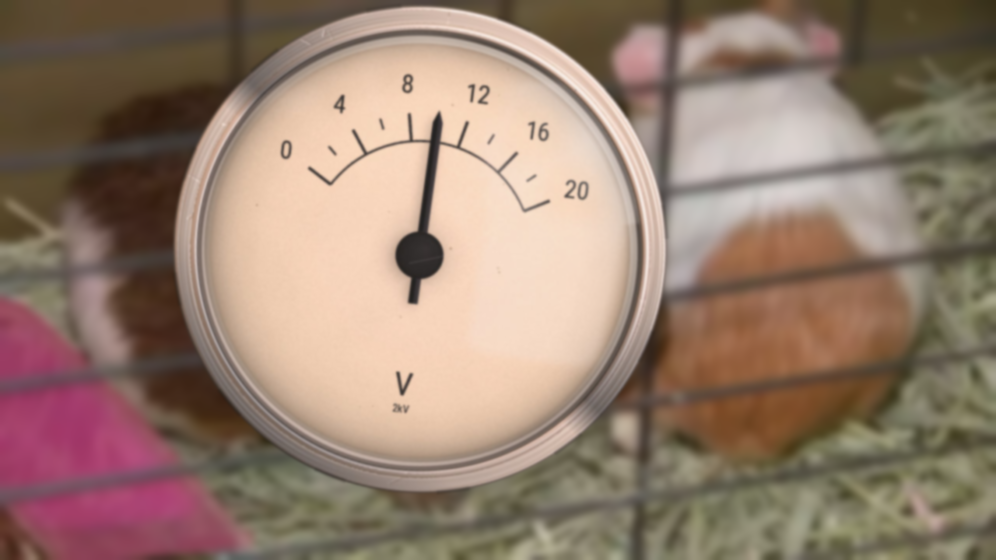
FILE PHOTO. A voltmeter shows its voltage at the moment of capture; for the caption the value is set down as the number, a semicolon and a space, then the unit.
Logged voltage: 10; V
